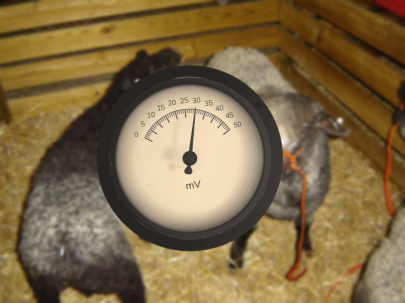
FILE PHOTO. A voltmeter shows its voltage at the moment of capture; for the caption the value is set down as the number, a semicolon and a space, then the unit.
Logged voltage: 30; mV
